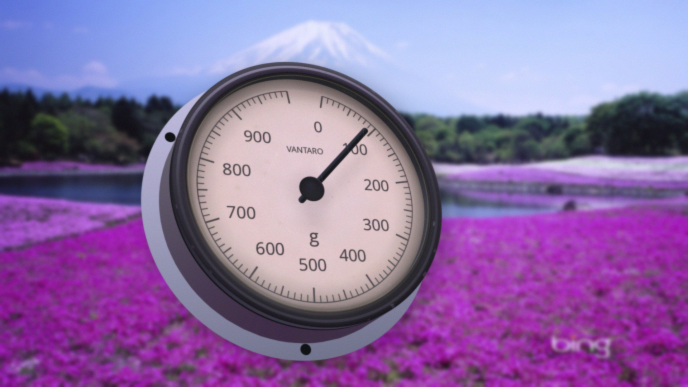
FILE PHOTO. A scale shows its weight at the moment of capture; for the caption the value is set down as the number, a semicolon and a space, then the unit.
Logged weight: 90; g
